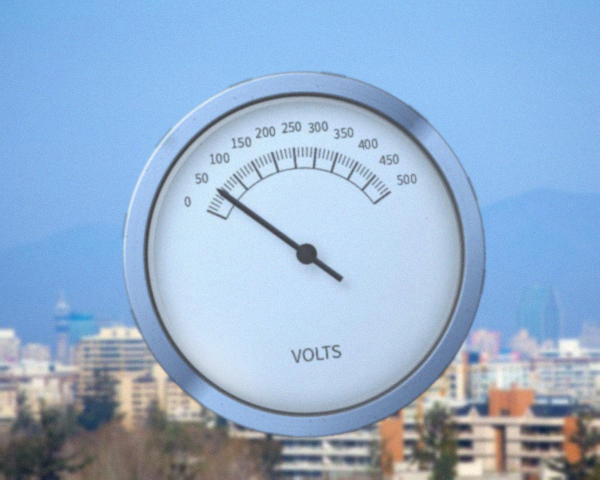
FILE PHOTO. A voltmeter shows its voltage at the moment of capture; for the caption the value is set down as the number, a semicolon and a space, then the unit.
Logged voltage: 50; V
